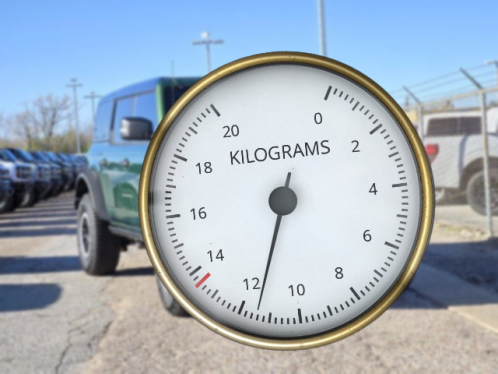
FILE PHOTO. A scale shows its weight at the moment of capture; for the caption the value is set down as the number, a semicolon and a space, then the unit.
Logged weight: 11.4; kg
